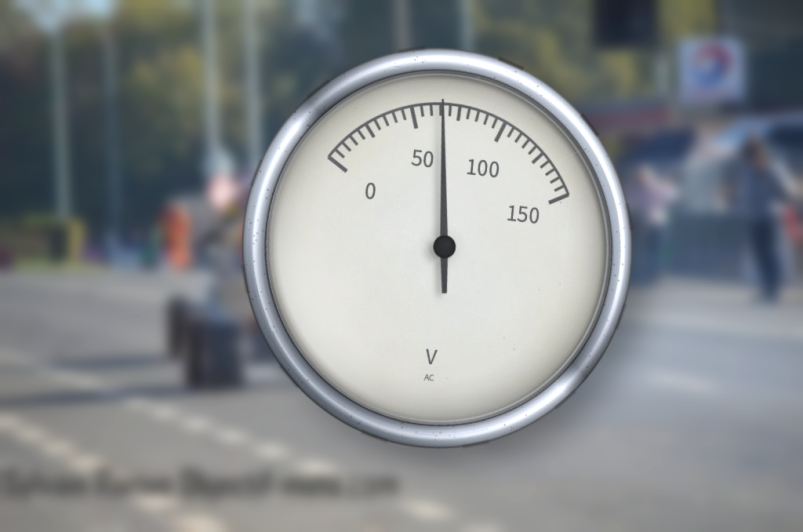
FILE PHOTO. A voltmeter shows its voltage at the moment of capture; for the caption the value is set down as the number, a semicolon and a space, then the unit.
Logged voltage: 65; V
